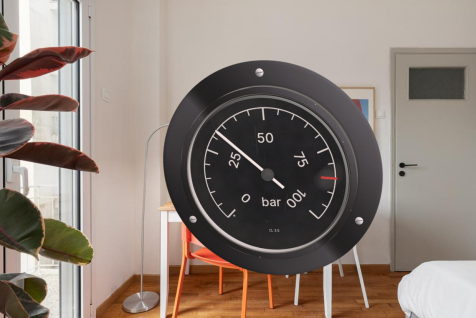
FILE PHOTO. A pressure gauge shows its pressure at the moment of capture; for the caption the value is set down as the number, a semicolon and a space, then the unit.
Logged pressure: 32.5; bar
